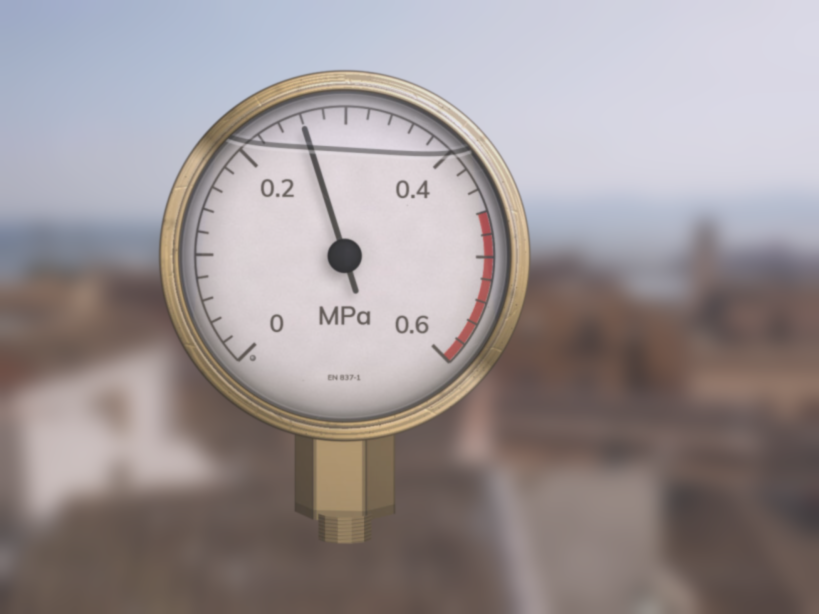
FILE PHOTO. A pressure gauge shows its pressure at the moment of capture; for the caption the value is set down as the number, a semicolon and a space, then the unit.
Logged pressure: 0.26; MPa
